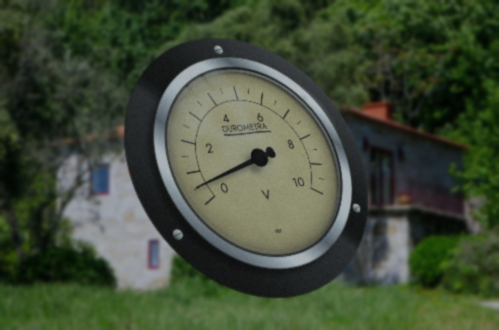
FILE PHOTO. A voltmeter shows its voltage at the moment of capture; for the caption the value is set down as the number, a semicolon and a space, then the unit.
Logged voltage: 0.5; V
